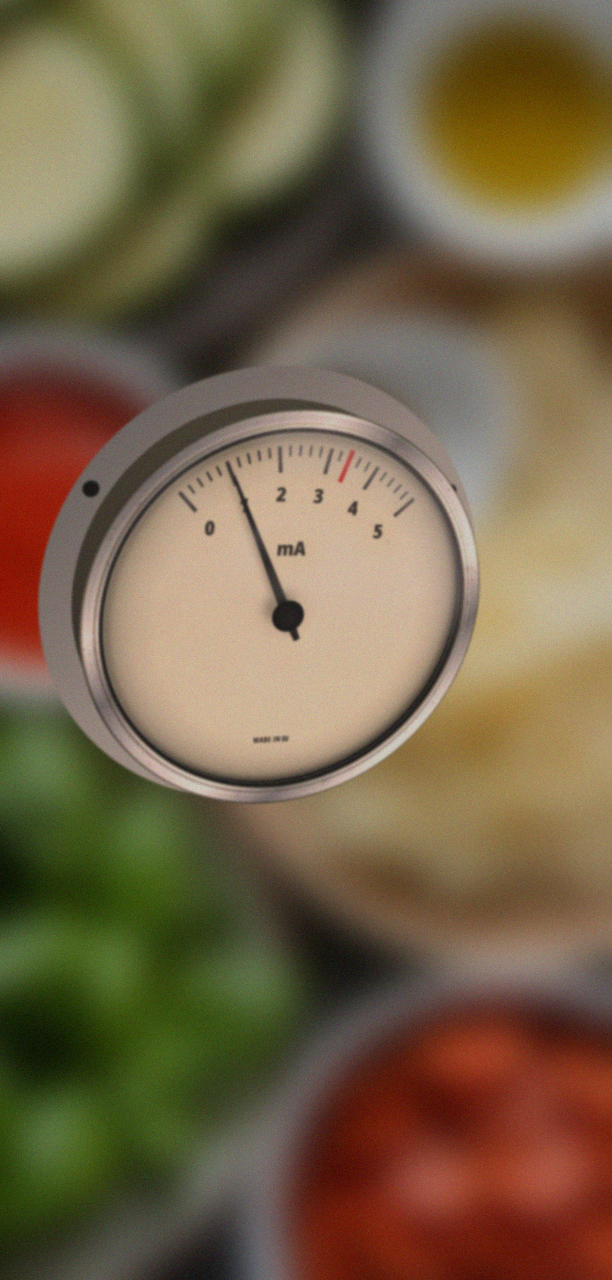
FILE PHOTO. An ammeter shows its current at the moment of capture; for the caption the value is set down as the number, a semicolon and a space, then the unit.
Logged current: 1; mA
